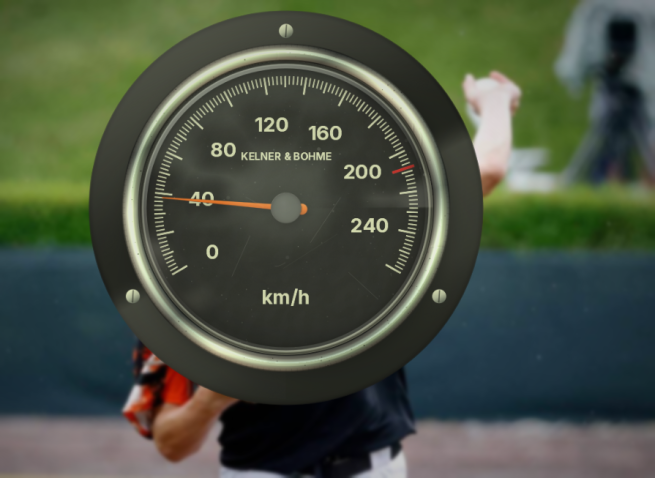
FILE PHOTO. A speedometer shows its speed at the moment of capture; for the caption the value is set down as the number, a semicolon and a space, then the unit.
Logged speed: 38; km/h
